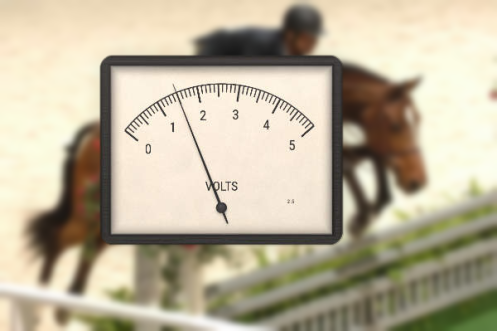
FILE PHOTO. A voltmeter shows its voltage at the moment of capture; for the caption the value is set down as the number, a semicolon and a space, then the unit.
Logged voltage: 1.5; V
